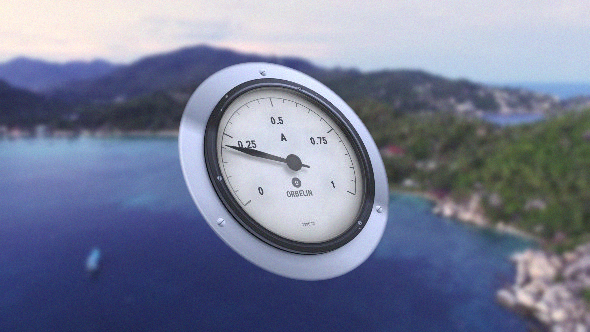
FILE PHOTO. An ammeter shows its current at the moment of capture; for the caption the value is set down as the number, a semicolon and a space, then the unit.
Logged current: 0.2; A
